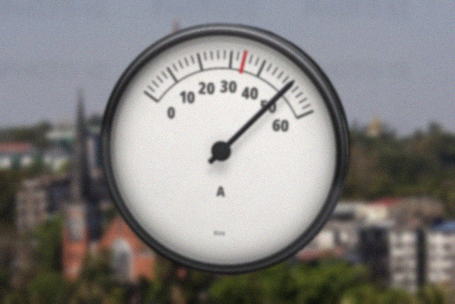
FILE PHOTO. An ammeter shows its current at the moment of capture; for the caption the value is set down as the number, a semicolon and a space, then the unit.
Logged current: 50; A
